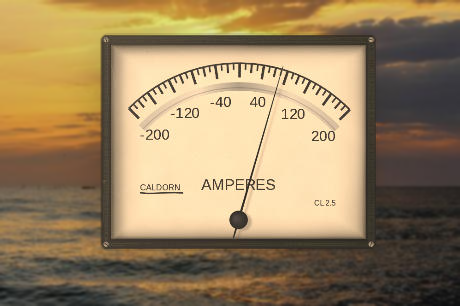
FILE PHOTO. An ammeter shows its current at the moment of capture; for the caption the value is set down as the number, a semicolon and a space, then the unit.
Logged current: 70; A
